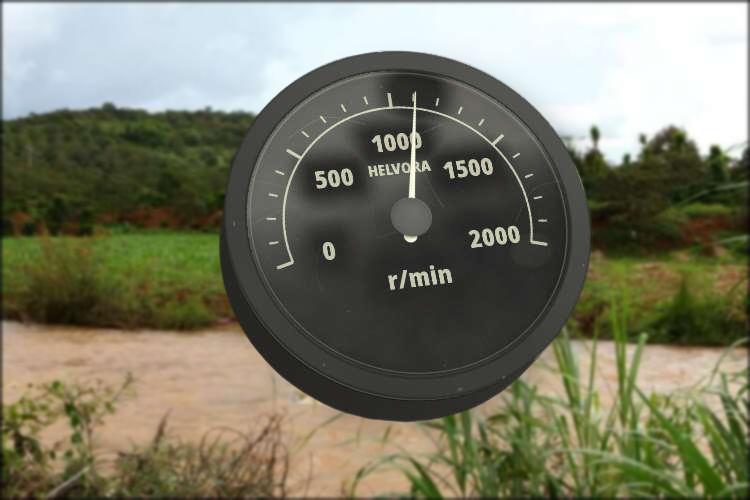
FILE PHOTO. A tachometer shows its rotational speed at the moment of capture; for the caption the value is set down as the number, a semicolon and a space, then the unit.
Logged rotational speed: 1100; rpm
